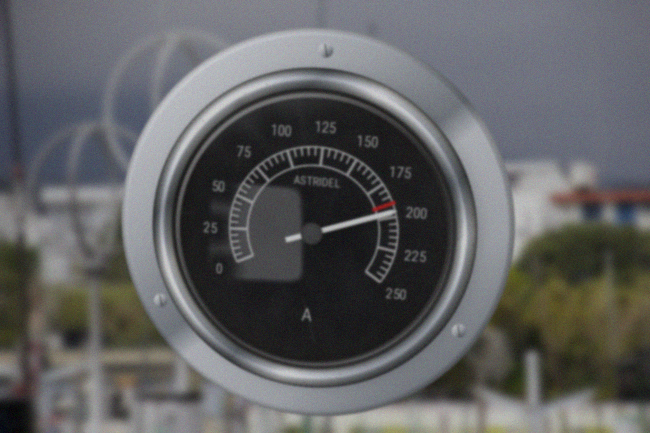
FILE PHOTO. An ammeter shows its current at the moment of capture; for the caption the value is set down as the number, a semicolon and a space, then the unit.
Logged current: 195; A
